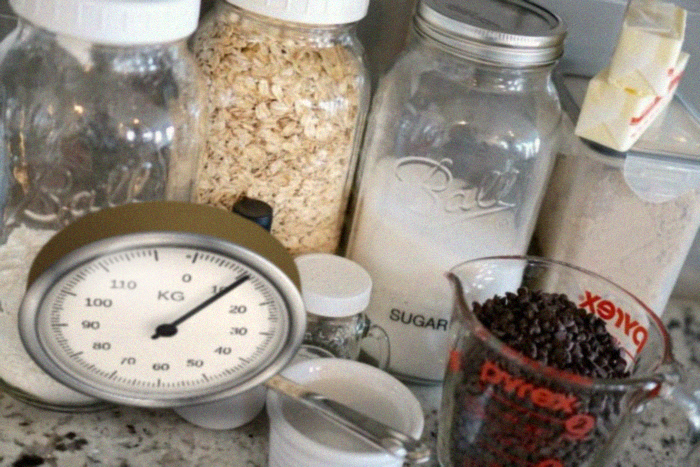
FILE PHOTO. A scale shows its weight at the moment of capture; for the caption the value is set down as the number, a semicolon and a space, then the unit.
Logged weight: 10; kg
